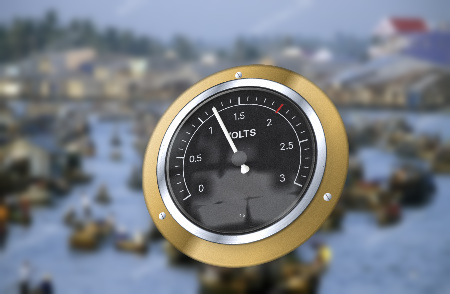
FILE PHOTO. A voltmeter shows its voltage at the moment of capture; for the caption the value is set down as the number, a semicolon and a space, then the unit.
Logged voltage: 1.2; V
